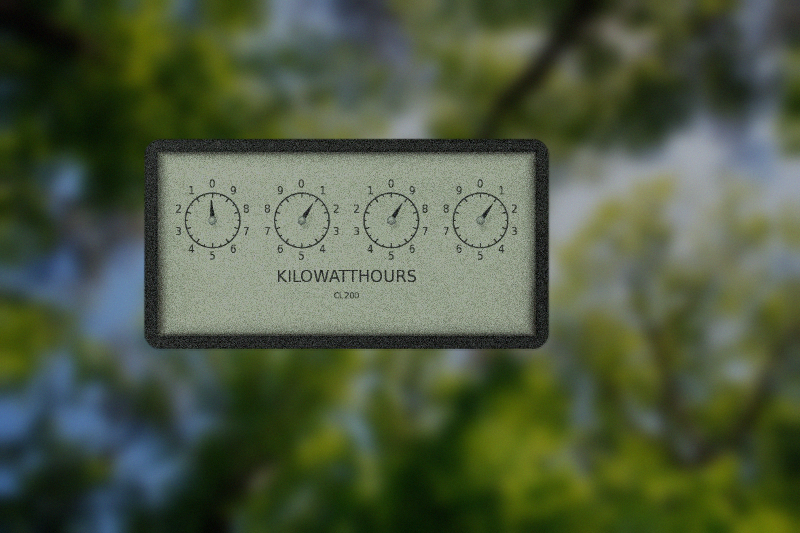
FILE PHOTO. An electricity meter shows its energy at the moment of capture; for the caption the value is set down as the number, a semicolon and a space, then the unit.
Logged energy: 91; kWh
